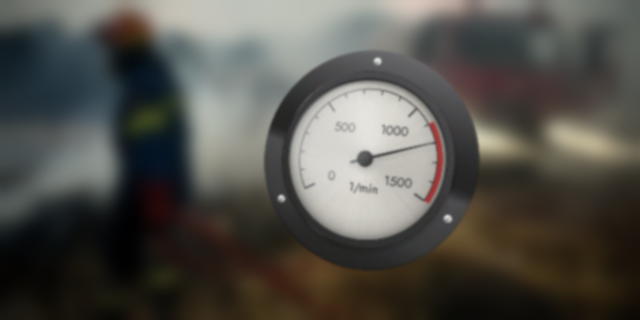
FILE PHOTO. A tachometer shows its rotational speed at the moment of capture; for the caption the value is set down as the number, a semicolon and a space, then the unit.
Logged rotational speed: 1200; rpm
